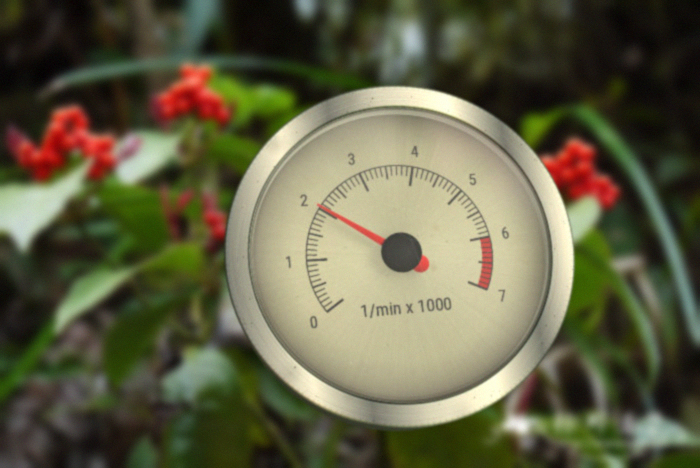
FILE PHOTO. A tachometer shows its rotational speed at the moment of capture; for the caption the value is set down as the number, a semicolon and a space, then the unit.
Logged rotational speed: 2000; rpm
